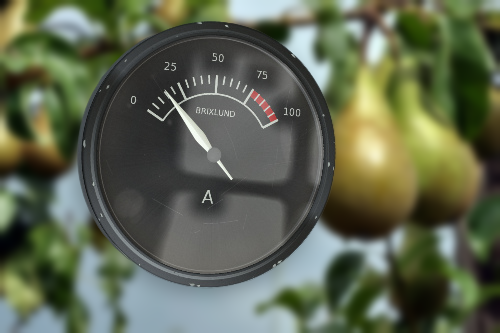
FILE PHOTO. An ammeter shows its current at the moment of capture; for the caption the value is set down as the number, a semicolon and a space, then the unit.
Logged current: 15; A
